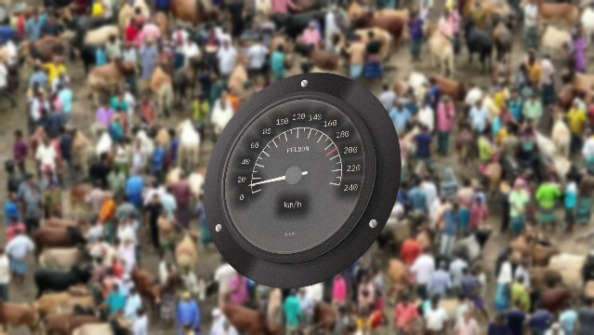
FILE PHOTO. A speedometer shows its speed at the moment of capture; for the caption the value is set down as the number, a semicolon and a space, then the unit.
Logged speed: 10; km/h
